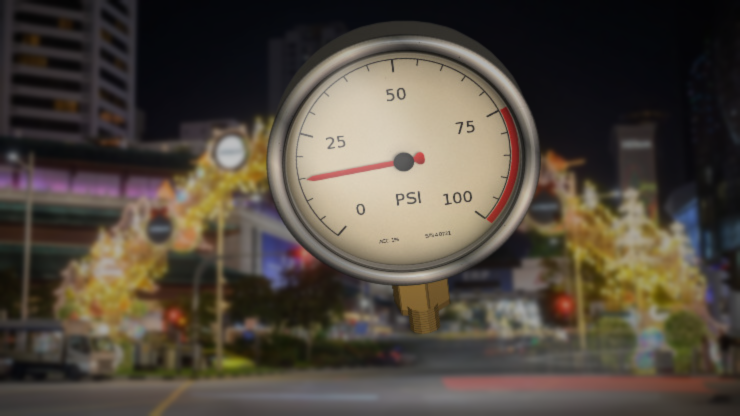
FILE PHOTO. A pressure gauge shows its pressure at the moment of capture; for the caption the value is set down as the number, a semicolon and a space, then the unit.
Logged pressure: 15; psi
